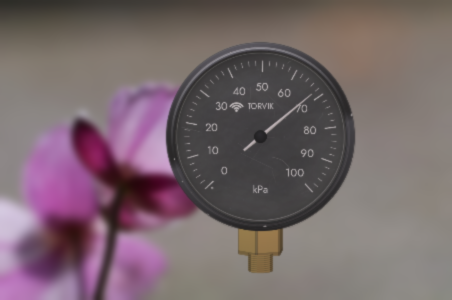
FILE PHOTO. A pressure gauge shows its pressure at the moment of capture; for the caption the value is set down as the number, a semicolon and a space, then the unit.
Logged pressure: 68; kPa
